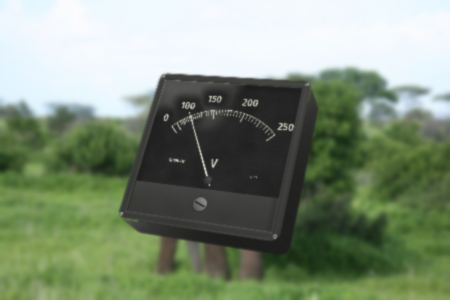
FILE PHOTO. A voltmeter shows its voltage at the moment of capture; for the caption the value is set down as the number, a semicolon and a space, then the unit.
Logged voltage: 100; V
